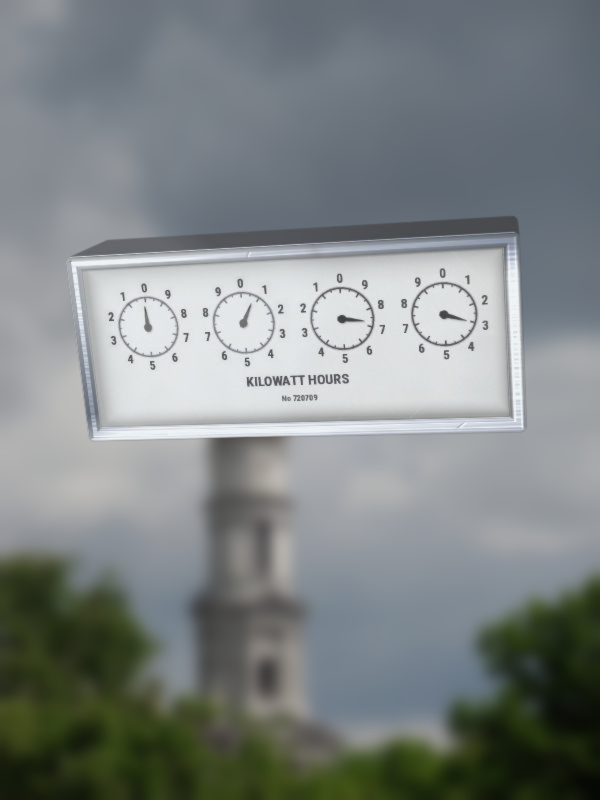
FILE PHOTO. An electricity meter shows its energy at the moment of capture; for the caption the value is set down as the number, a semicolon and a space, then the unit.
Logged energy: 73; kWh
